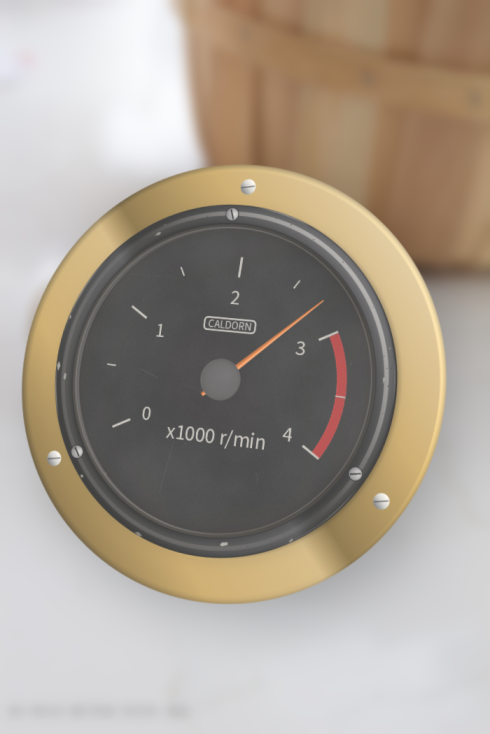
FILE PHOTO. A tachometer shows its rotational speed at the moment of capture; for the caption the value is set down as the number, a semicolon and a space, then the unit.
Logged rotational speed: 2750; rpm
